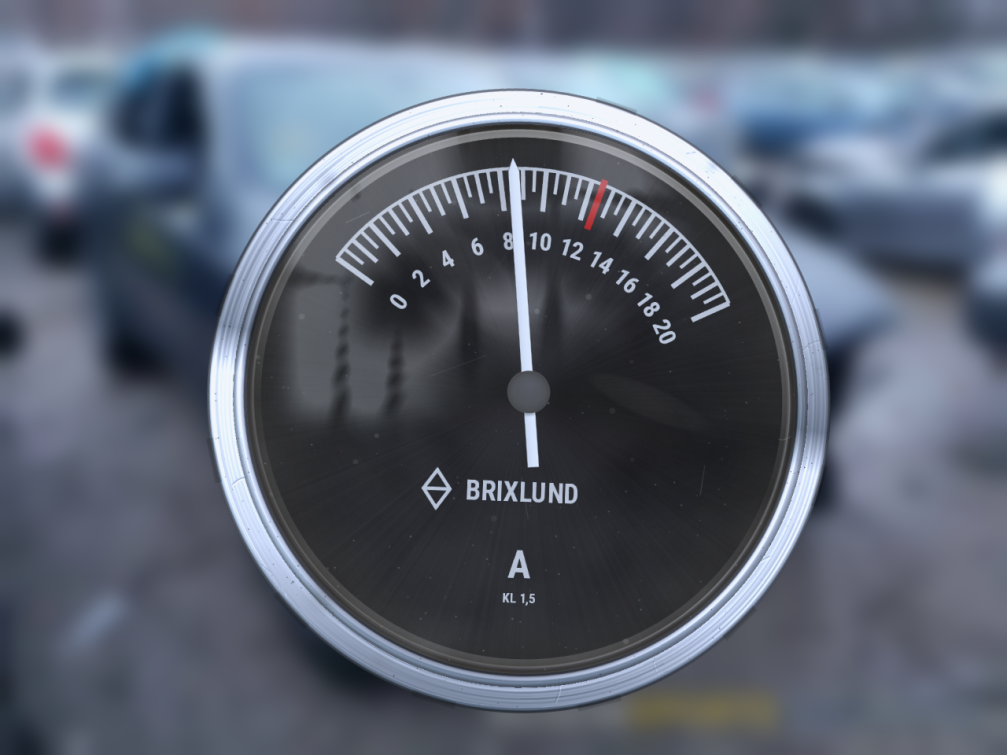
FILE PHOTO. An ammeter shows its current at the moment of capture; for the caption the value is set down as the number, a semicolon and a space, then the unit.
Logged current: 8.5; A
